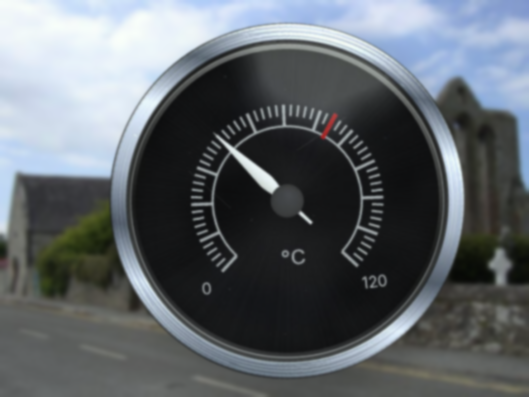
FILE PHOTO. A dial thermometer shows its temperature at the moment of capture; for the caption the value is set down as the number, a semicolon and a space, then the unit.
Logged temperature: 40; °C
